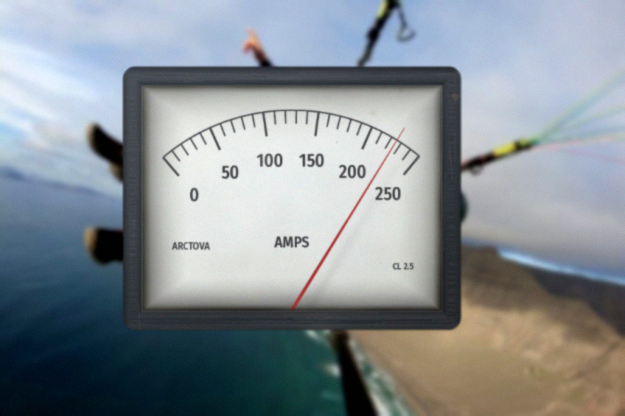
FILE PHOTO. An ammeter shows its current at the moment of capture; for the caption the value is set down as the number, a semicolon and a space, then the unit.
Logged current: 225; A
